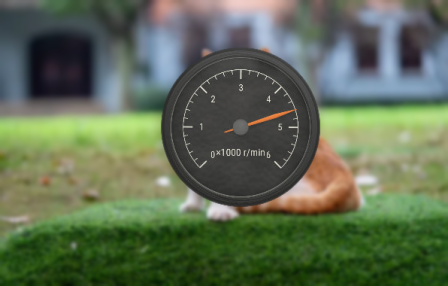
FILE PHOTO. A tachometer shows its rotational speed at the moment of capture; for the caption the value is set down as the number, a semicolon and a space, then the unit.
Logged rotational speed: 4600; rpm
